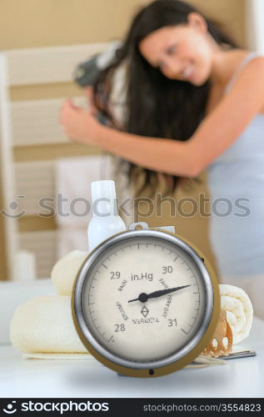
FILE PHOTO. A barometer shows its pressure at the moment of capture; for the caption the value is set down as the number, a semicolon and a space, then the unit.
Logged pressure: 30.4; inHg
